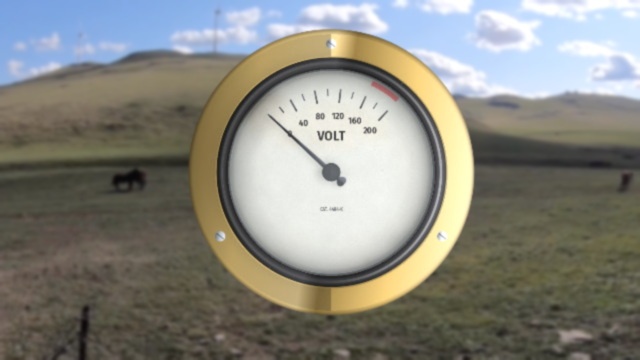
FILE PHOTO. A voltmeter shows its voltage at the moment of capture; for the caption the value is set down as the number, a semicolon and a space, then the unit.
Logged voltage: 0; V
